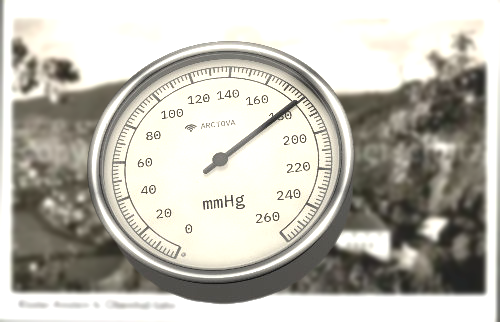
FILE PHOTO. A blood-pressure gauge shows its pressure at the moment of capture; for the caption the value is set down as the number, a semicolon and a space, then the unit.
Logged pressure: 180; mmHg
